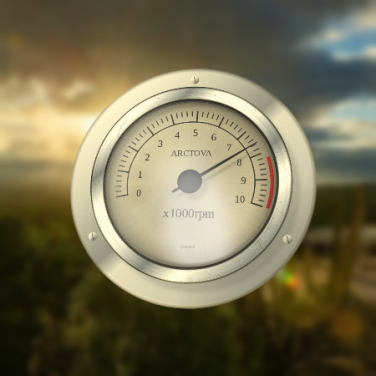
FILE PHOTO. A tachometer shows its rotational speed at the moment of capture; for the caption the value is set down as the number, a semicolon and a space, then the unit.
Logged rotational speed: 7600; rpm
